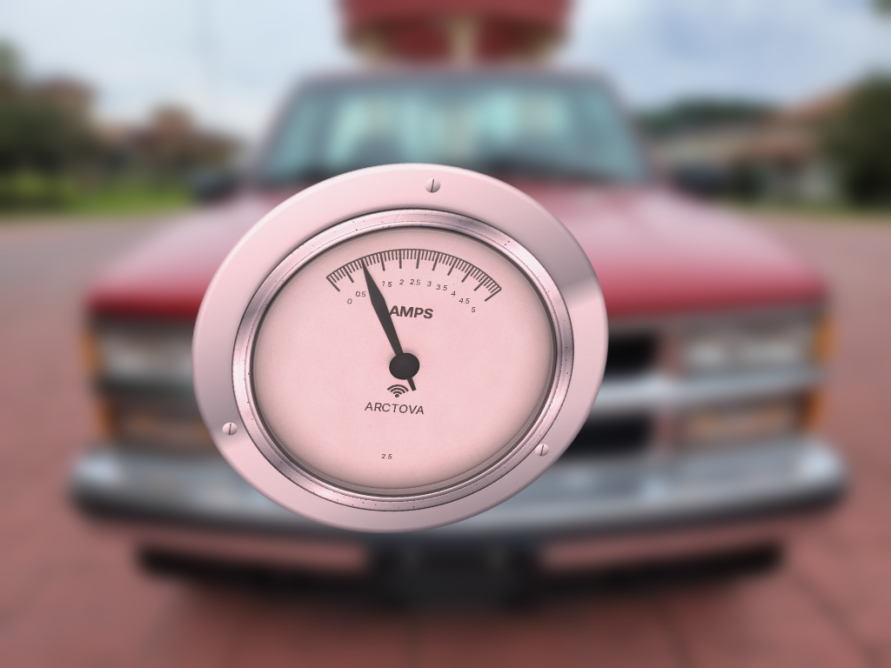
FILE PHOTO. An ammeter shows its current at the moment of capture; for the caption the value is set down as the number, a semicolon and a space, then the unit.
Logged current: 1; A
